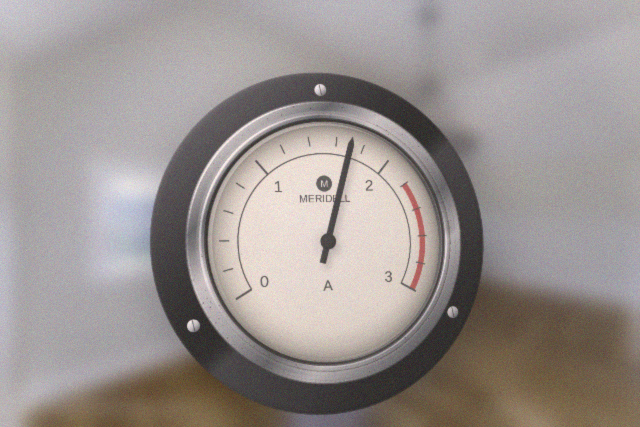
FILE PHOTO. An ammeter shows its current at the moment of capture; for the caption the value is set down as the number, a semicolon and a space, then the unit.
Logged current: 1.7; A
